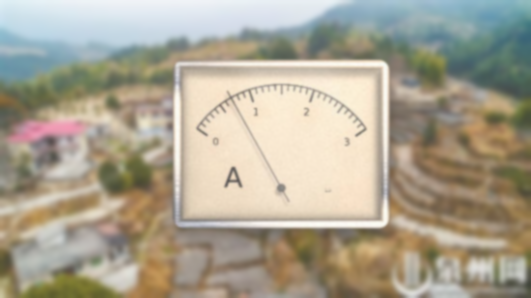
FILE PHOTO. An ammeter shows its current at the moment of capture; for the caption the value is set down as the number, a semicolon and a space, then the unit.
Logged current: 0.7; A
